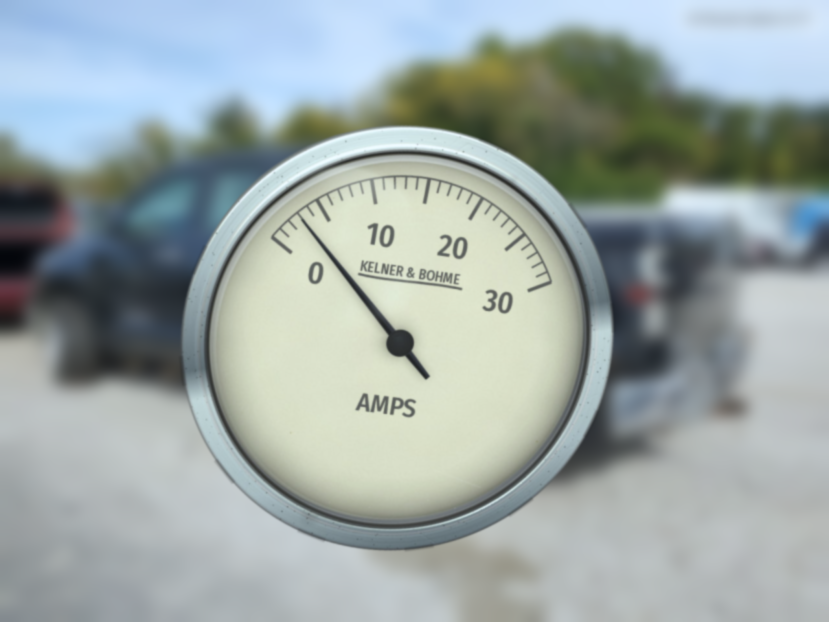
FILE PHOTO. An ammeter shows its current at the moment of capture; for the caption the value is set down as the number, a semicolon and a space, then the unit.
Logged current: 3; A
